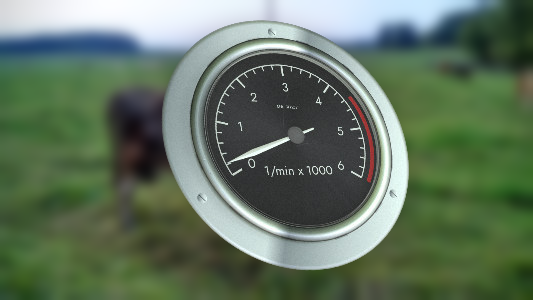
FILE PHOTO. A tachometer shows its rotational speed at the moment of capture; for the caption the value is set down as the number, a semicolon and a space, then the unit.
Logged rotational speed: 200; rpm
